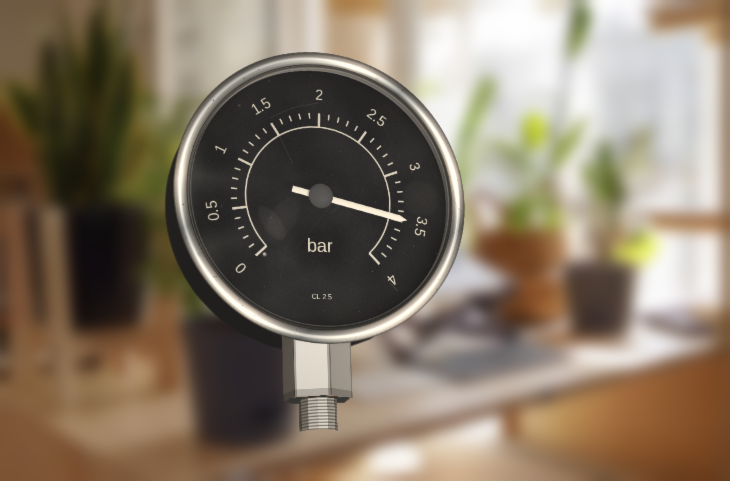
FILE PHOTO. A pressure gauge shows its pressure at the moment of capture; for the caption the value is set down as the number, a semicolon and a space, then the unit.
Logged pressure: 3.5; bar
